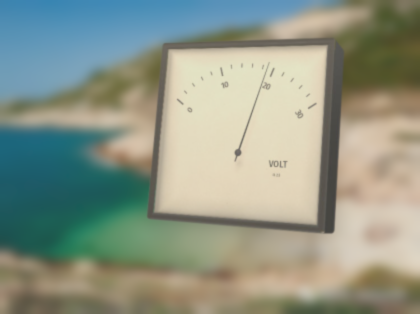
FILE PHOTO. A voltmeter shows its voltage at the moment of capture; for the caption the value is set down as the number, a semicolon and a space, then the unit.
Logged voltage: 19; V
